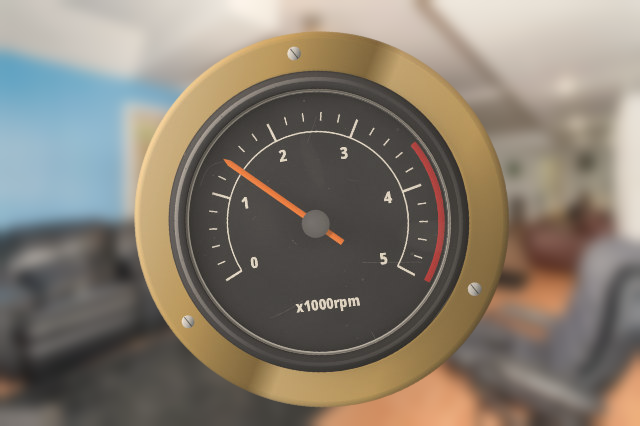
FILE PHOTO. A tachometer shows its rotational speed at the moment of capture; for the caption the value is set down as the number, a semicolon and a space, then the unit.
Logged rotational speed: 1400; rpm
